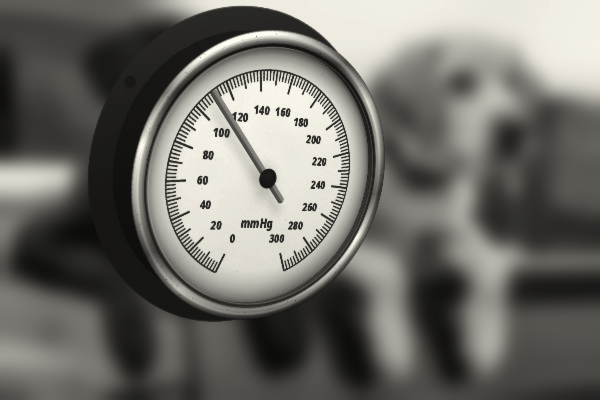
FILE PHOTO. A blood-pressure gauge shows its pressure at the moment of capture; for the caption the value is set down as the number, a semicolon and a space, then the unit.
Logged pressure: 110; mmHg
